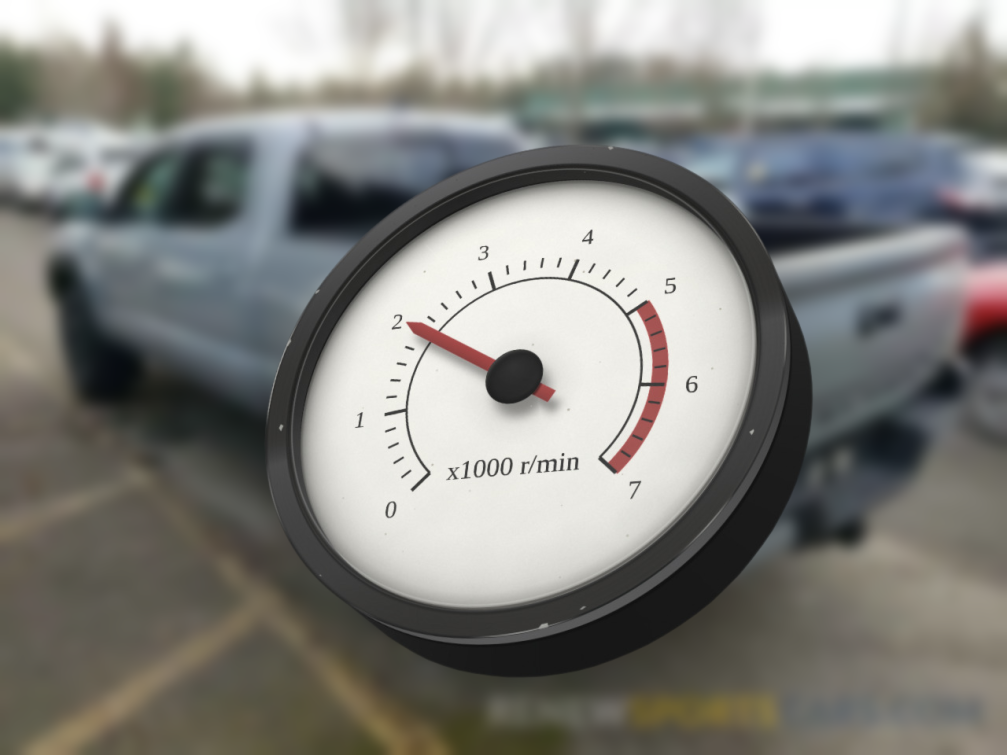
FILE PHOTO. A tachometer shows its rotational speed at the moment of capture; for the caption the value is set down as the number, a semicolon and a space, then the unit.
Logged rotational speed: 2000; rpm
